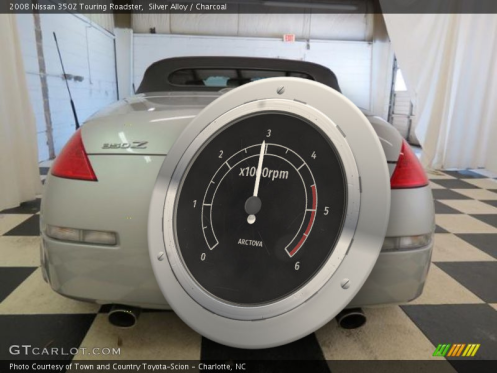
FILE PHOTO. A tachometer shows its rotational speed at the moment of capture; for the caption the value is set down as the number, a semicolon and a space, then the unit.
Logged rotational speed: 3000; rpm
